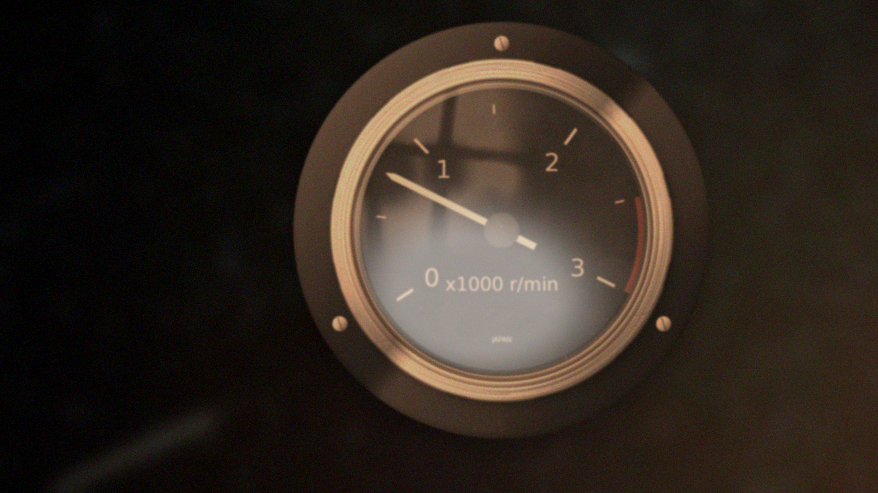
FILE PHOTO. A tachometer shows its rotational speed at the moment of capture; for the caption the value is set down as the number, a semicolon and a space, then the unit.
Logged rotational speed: 750; rpm
